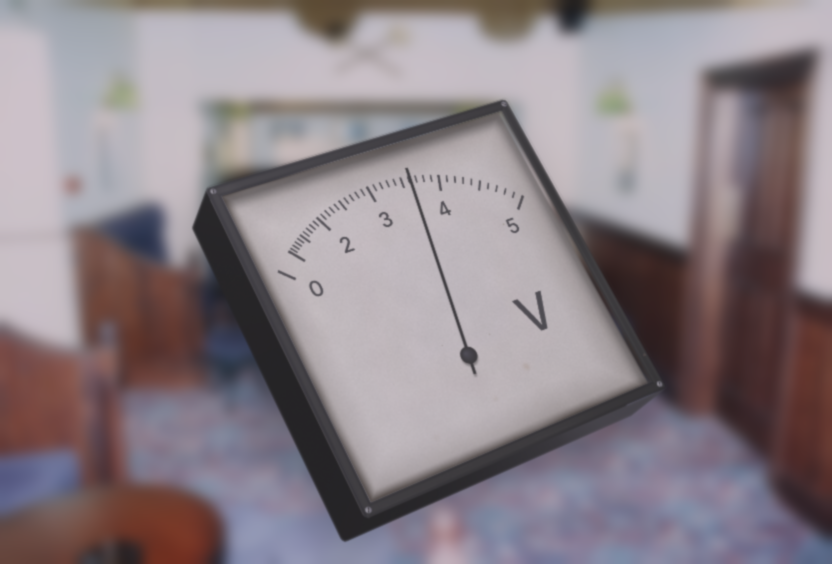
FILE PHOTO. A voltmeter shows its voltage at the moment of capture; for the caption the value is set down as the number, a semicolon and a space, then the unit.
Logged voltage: 3.6; V
